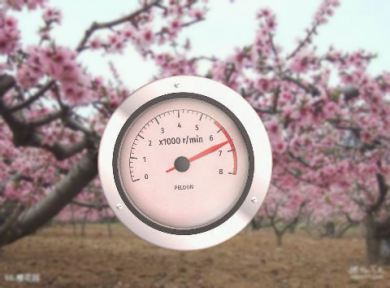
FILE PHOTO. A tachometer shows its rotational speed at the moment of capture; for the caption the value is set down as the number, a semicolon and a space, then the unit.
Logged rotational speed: 6600; rpm
